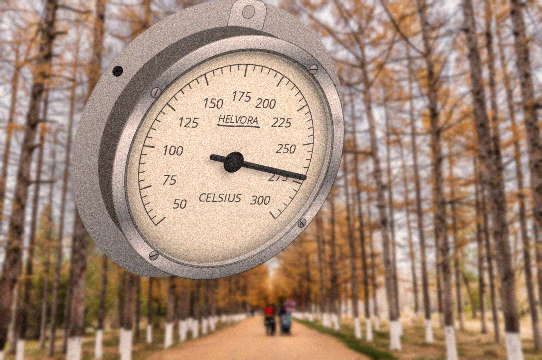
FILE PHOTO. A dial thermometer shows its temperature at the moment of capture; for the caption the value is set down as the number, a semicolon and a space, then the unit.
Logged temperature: 270; °C
